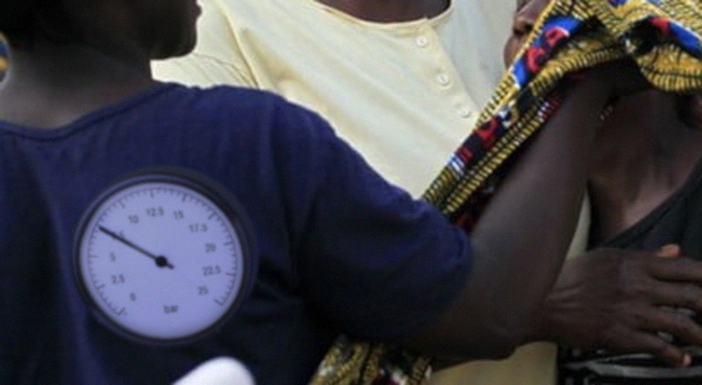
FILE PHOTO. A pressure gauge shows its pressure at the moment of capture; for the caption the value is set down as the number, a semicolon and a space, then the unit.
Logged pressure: 7.5; bar
